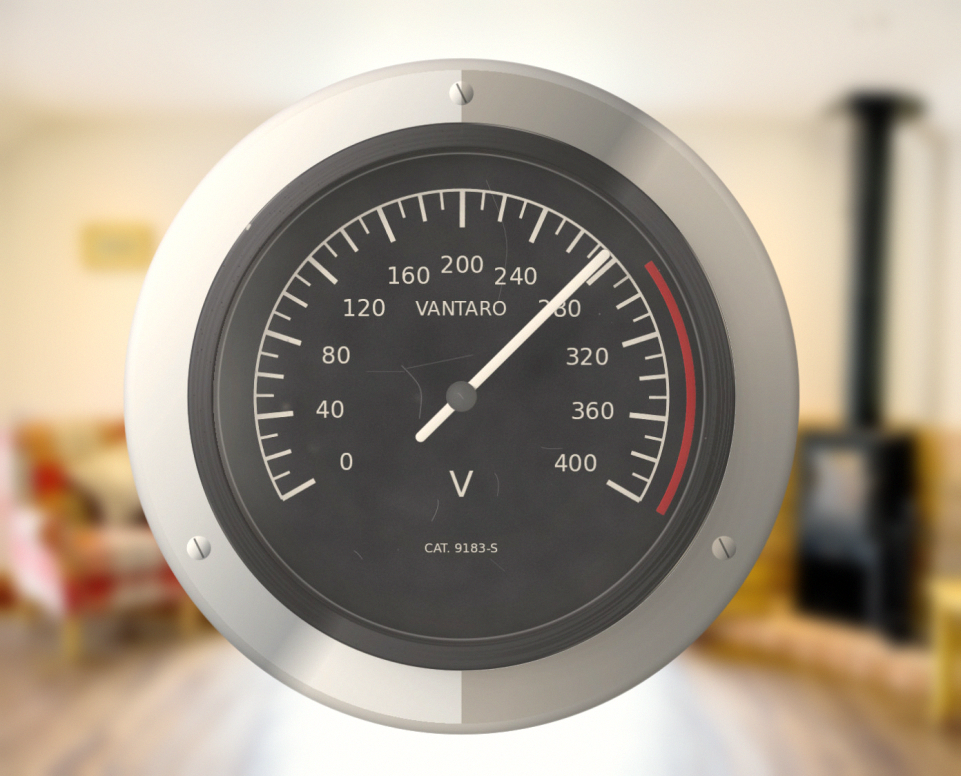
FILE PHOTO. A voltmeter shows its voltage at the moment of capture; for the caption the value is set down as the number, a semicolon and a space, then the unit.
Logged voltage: 275; V
